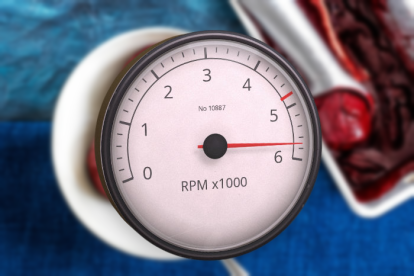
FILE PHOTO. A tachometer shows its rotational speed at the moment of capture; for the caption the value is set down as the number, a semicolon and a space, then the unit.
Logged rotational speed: 5700; rpm
